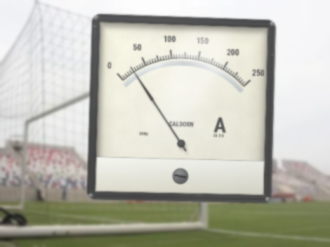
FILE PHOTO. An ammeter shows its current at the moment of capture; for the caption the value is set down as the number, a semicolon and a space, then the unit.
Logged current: 25; A
